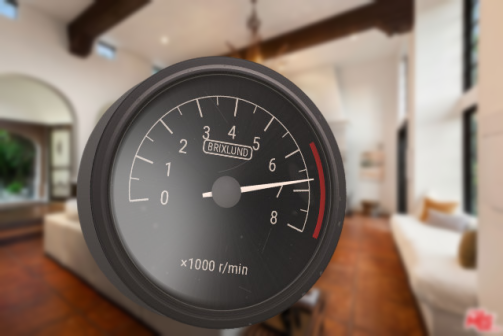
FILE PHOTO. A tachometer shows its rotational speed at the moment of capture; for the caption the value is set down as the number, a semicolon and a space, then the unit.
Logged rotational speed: 6750; rpm
